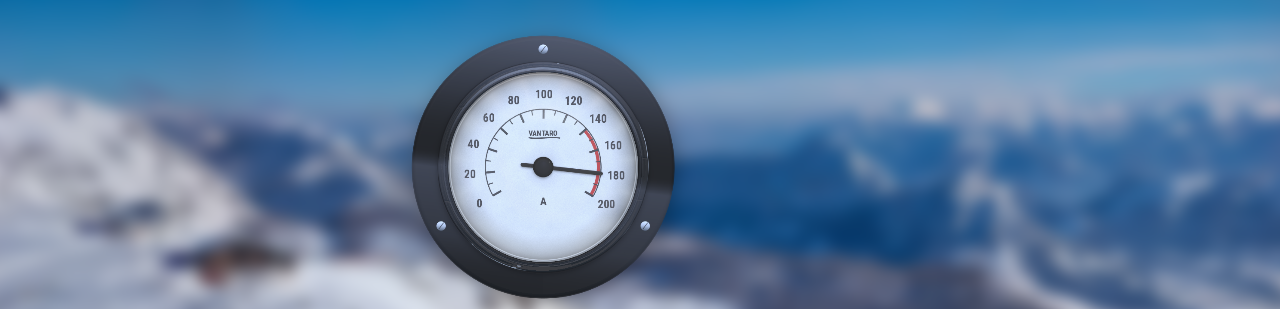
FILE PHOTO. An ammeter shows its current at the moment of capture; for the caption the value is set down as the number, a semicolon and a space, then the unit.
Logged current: 180; A
